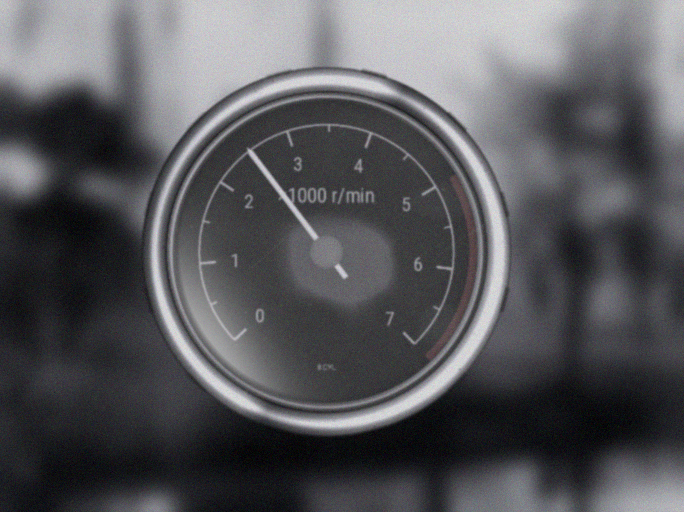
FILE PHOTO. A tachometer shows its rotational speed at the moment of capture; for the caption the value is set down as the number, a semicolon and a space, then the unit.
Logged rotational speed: 2500; rpm
